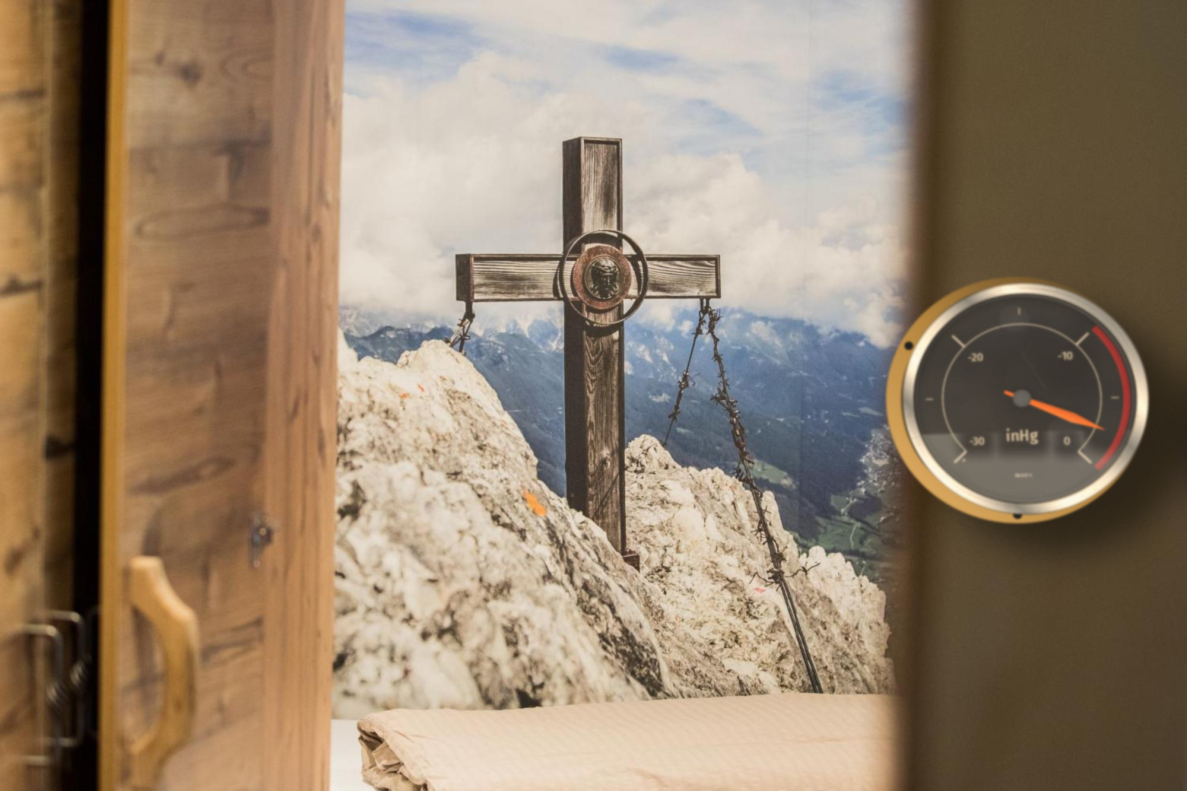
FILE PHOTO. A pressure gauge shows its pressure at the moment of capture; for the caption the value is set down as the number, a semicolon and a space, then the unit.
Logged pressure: -2.5; inHg
